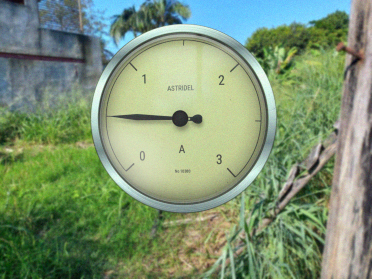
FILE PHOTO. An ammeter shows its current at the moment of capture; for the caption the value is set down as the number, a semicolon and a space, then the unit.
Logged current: 0.5; A
